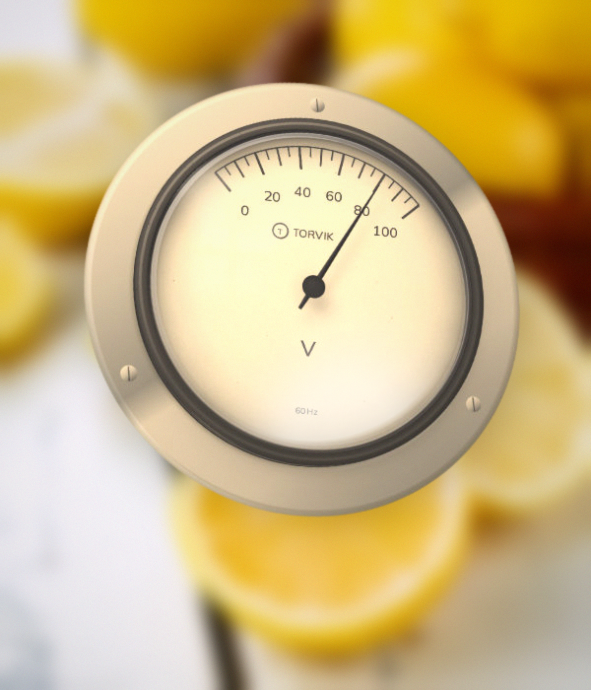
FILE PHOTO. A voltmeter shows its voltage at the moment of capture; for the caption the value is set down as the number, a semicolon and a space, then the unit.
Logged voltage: 80; V
